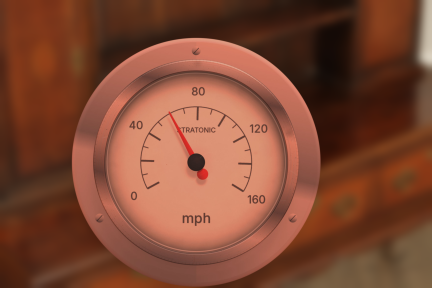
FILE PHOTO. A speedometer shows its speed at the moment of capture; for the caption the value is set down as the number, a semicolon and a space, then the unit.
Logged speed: 60; mph
